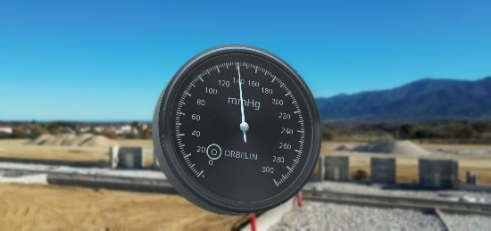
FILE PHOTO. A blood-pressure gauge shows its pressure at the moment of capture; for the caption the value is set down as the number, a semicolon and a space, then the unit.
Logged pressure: 140; mmHg
